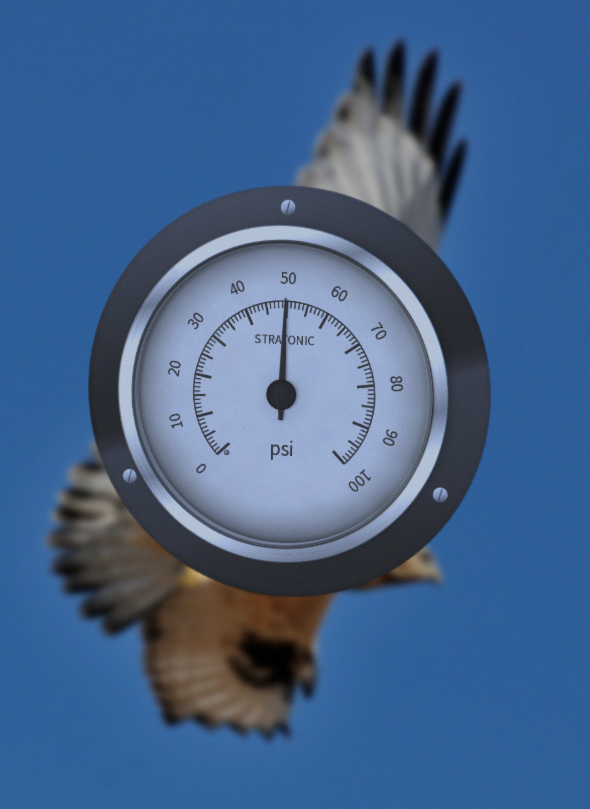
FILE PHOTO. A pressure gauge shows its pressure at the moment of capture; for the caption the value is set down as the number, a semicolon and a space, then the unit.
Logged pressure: 50; psi
